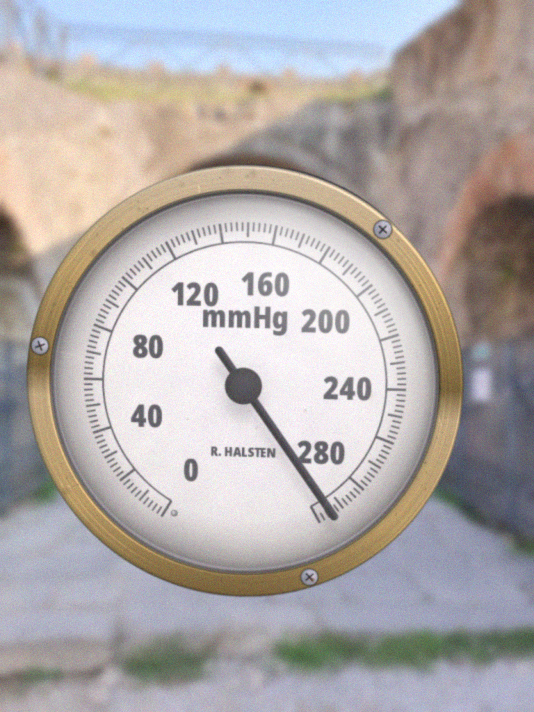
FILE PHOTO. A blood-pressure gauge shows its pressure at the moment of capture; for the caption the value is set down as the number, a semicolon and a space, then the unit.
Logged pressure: 294; mmHg
